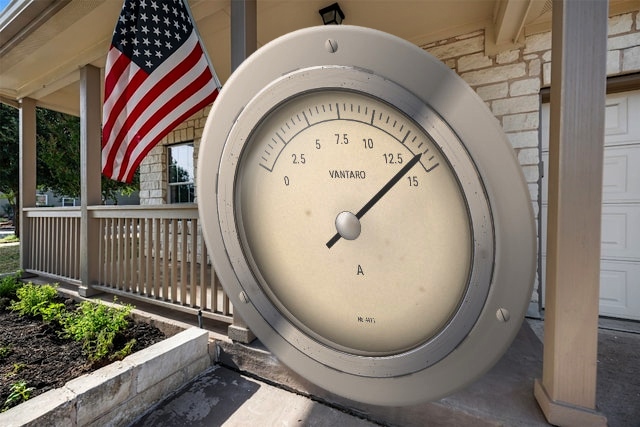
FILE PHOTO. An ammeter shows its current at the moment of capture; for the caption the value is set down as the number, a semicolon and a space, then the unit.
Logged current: 14; A
